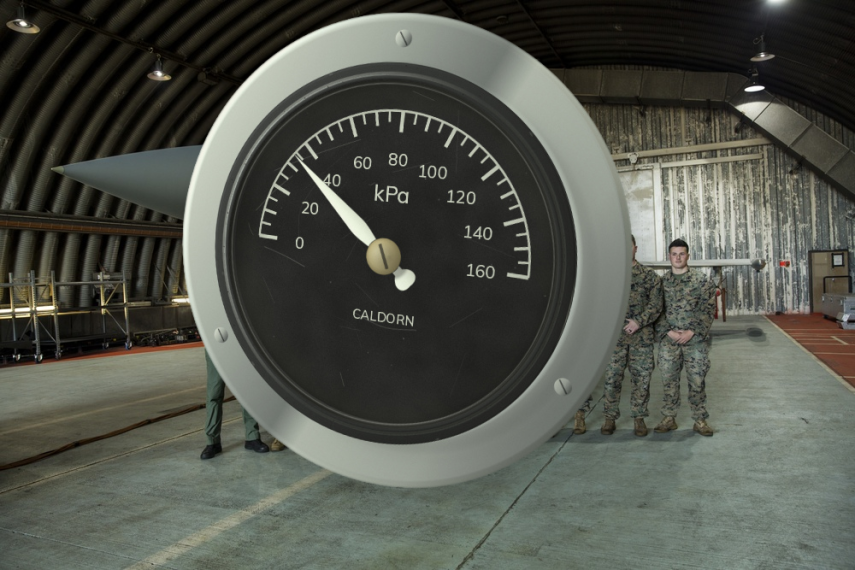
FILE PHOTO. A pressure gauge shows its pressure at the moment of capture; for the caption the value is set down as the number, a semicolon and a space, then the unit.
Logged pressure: 35; kPa
